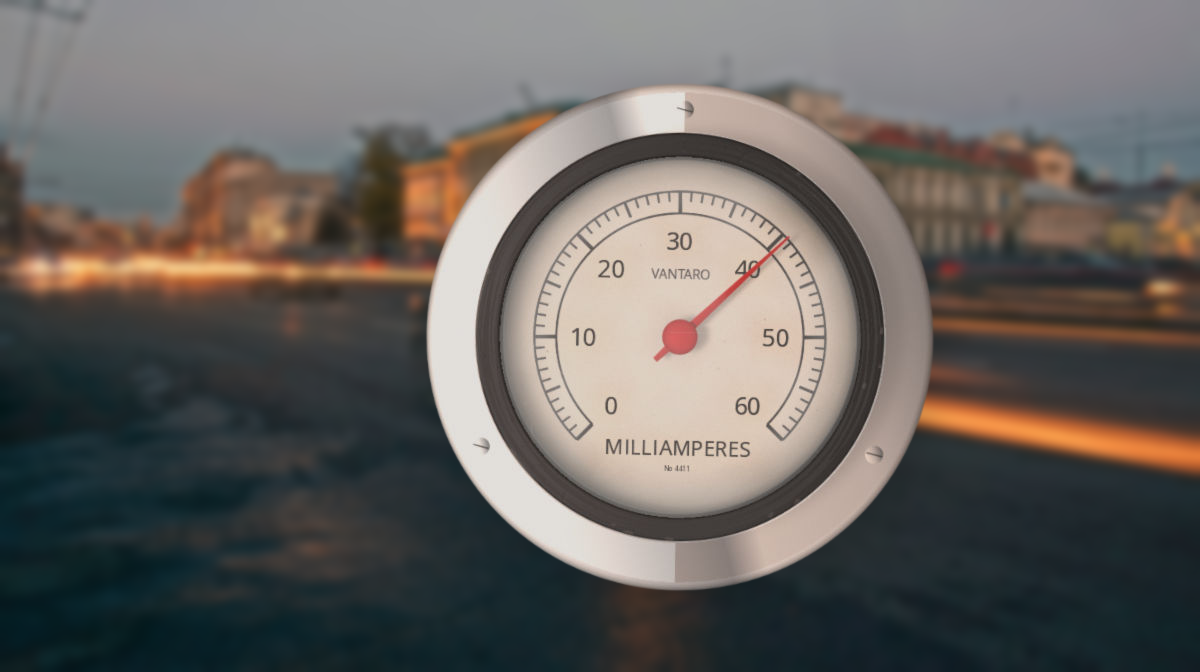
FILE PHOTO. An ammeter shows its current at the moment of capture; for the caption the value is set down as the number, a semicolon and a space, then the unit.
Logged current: 40.5; mA
